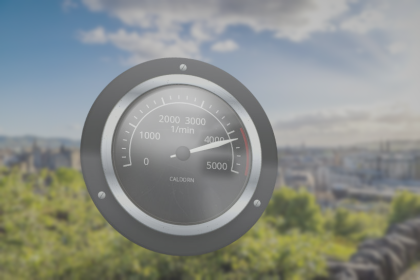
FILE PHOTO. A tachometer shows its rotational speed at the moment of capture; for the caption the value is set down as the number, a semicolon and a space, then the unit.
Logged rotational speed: 4200; rpm
